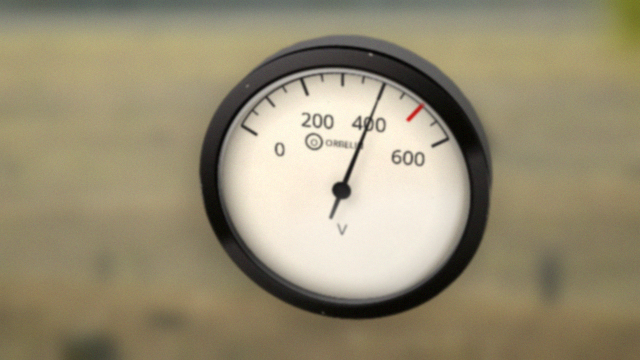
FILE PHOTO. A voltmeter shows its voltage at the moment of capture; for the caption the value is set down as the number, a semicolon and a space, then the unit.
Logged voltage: 400; V
